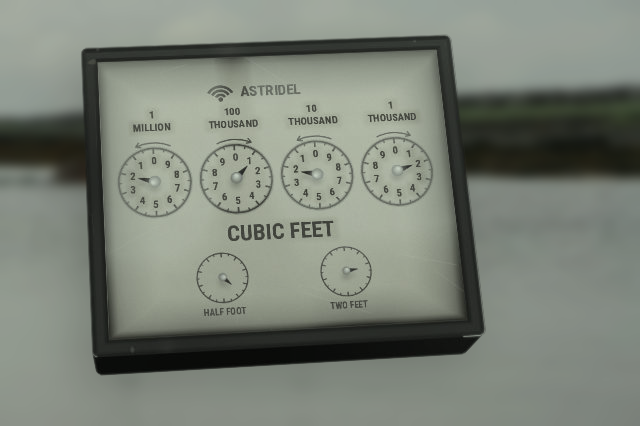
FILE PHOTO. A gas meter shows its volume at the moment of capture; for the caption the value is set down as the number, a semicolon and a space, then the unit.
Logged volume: 212200; ft³
